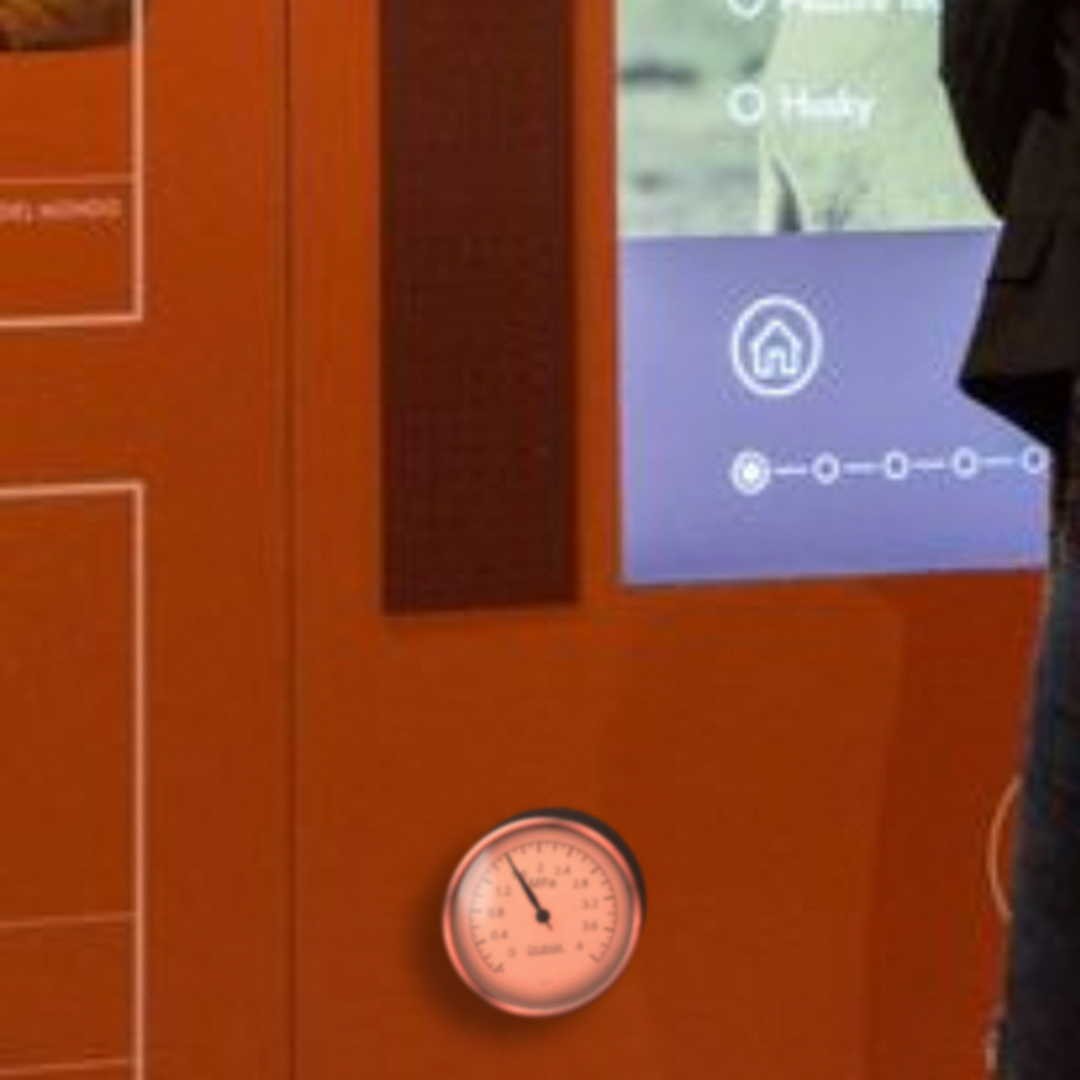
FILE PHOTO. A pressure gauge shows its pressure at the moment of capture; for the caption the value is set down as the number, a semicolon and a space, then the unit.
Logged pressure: 1.6; MPa
